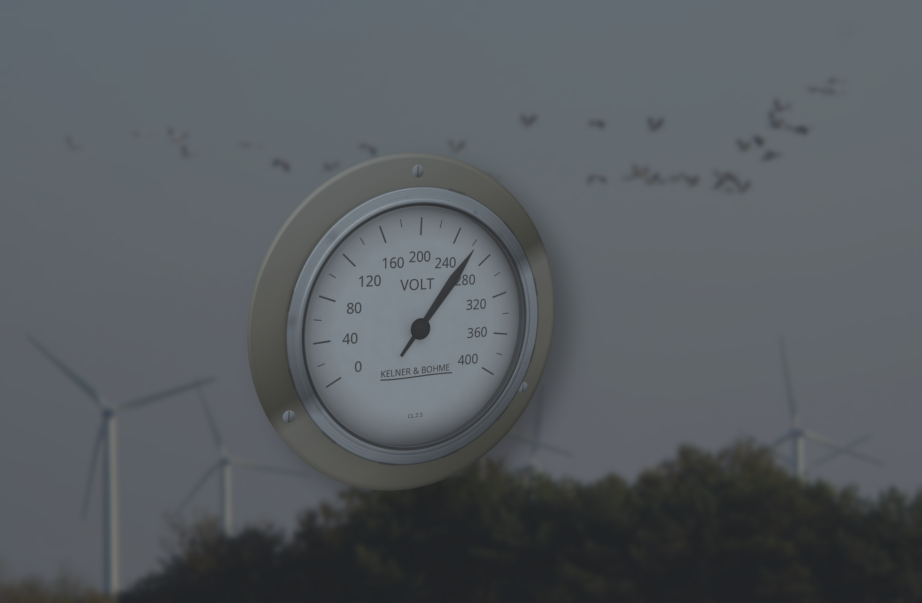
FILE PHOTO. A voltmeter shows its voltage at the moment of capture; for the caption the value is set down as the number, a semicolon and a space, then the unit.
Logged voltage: 260; V
